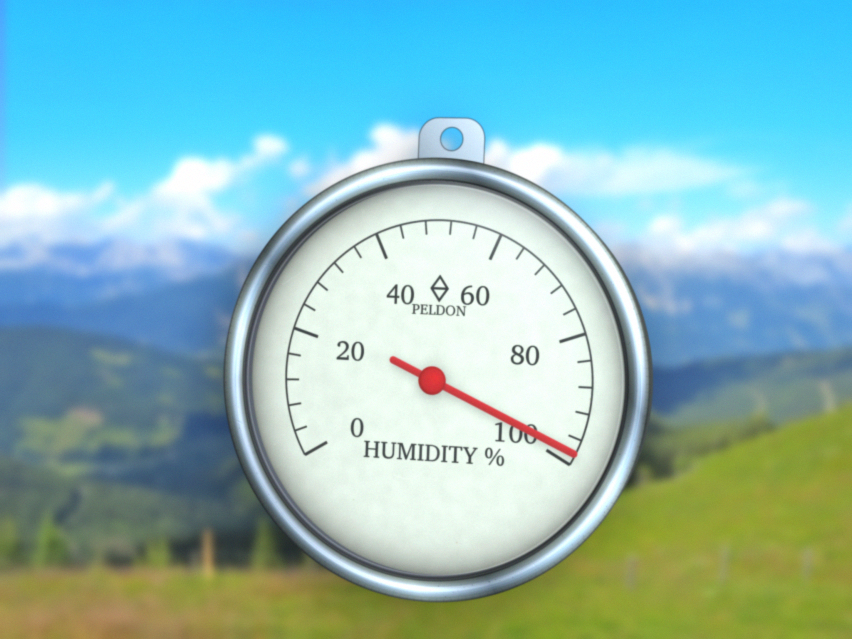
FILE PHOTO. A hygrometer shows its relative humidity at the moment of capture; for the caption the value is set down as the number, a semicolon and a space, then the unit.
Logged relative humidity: 98; %
